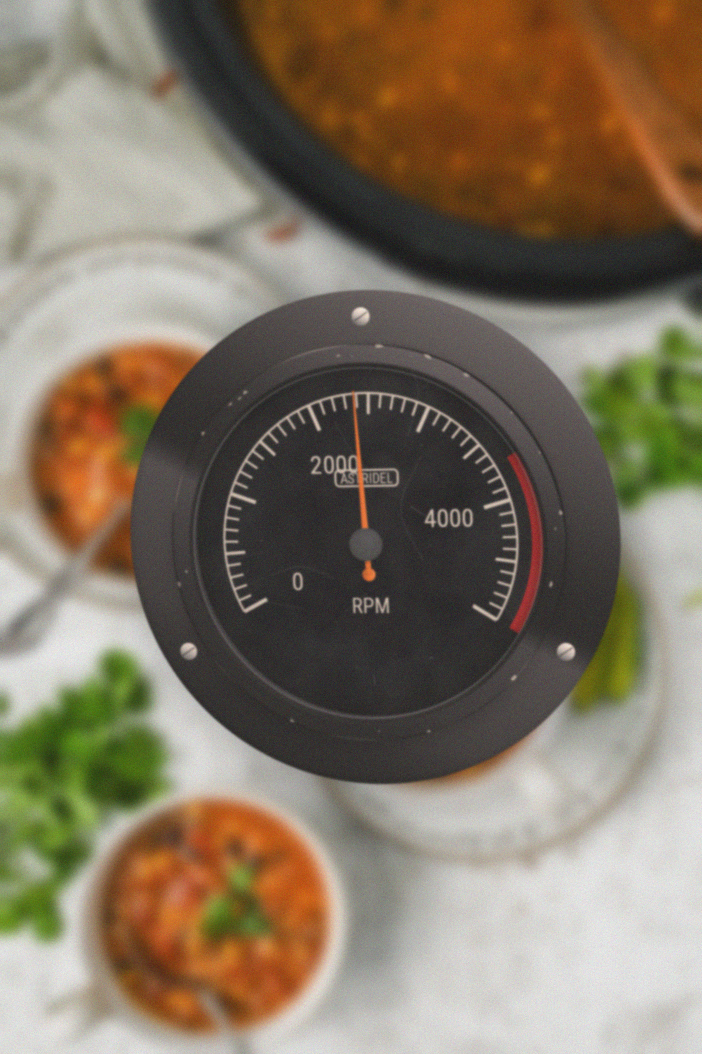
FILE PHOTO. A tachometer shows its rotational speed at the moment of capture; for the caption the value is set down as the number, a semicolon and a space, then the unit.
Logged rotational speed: 2400; rpm
